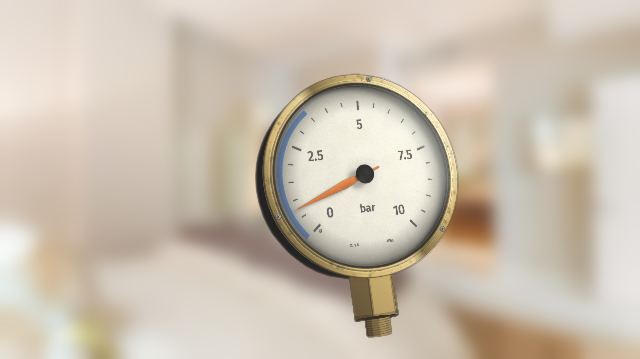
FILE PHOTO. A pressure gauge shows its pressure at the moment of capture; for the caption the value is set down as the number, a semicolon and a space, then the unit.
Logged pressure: 0.75; bar
